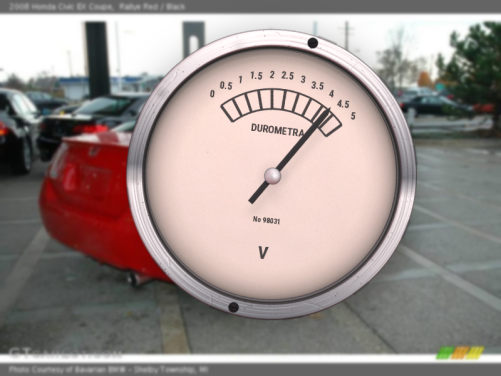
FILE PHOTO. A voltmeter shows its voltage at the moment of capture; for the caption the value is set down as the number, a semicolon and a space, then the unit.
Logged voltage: 4.25; V
